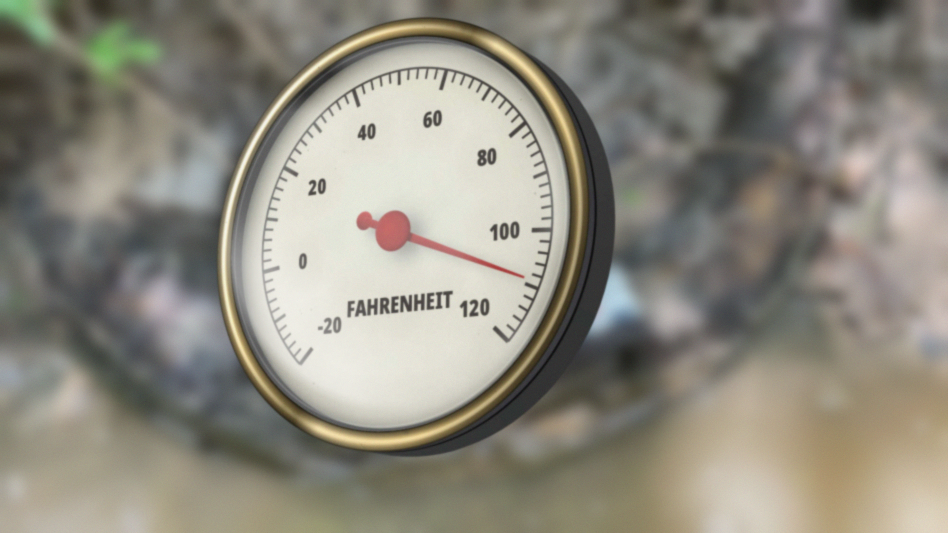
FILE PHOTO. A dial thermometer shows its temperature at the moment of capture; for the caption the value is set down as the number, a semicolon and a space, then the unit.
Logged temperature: 109; °F
